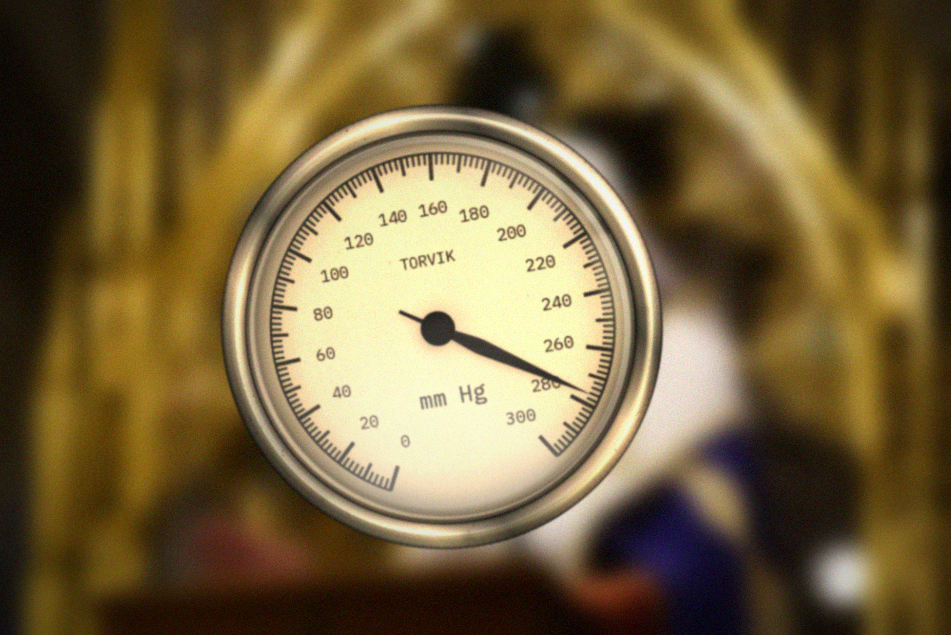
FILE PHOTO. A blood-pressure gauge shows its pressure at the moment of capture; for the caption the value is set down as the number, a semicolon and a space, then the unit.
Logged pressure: 276; mmHg
